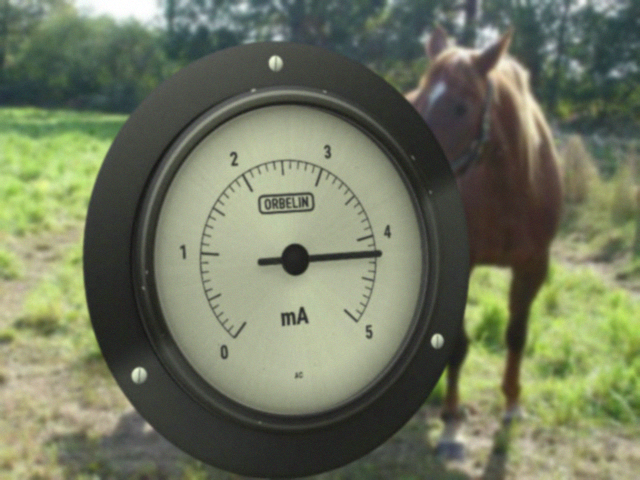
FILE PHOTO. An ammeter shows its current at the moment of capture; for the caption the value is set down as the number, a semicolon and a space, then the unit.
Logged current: 4.2; mA
